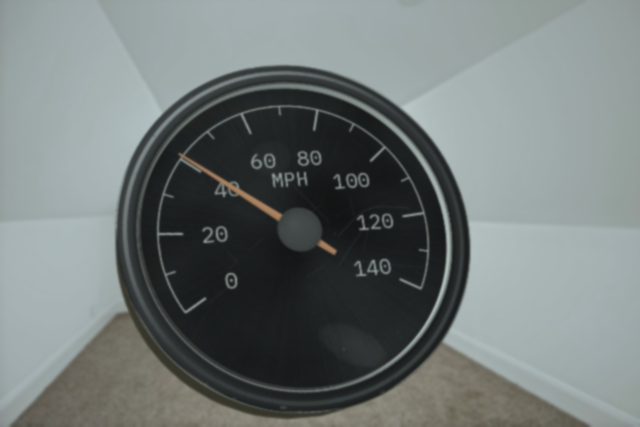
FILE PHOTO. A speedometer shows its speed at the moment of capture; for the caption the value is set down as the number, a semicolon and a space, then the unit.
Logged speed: 40; mph
